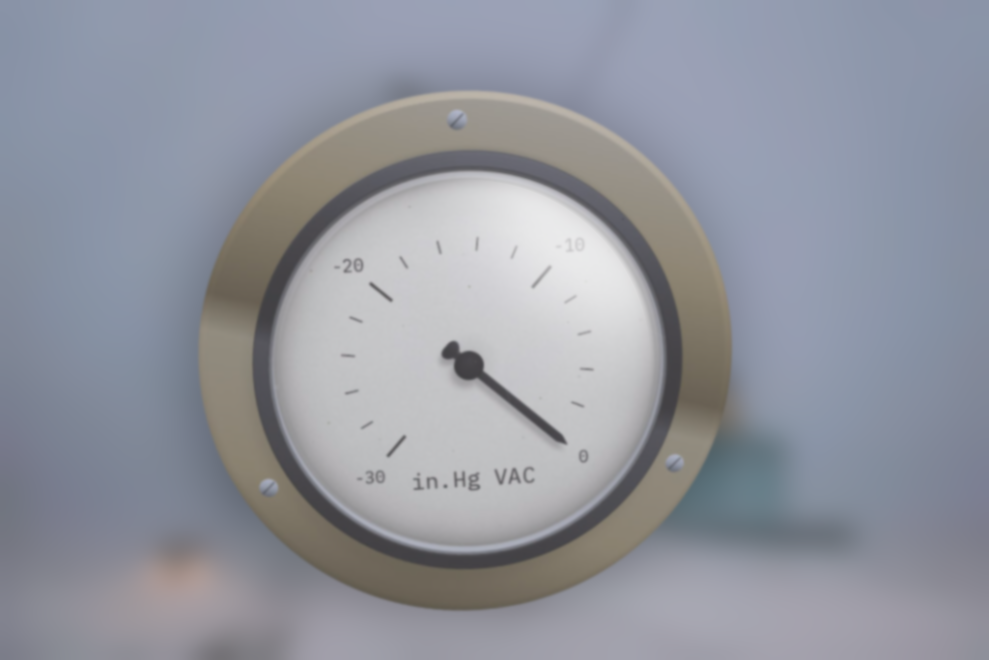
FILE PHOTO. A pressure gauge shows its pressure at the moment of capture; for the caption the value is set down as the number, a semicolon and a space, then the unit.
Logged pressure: 0; inHg
